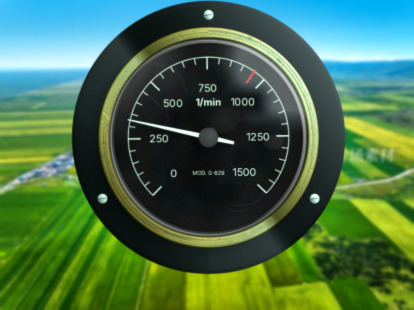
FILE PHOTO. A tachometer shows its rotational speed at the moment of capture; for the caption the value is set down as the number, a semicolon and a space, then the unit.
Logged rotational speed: 325; rpm
